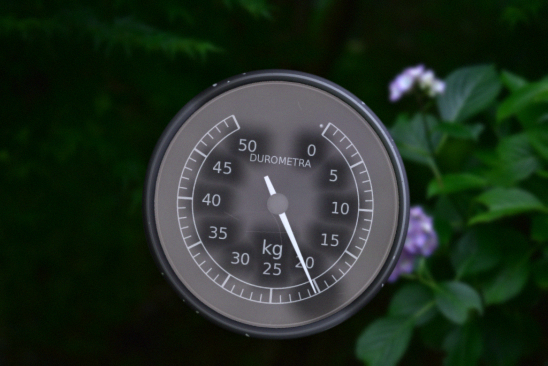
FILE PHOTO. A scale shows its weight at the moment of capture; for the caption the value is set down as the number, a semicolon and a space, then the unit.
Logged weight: 20.5; kg
